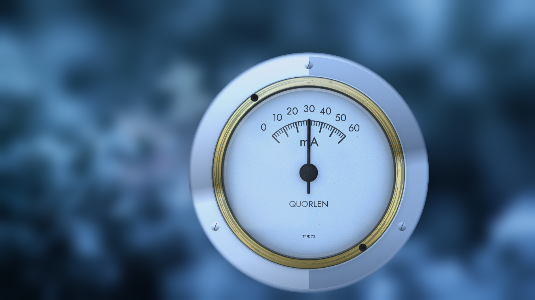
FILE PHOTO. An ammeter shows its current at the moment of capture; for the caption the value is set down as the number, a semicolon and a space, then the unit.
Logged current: 30; mA
